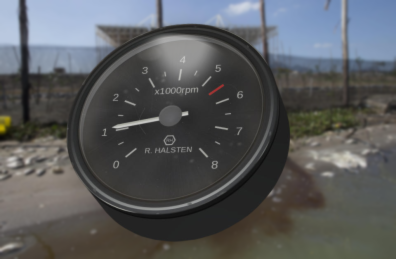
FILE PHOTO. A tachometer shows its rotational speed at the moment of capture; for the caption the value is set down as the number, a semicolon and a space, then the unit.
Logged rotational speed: 1000; rpm
